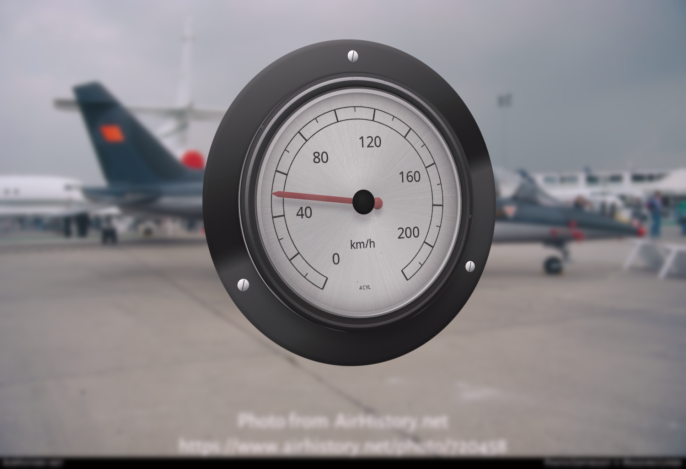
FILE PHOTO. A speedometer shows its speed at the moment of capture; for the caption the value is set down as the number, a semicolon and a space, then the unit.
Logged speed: 50; km/h
